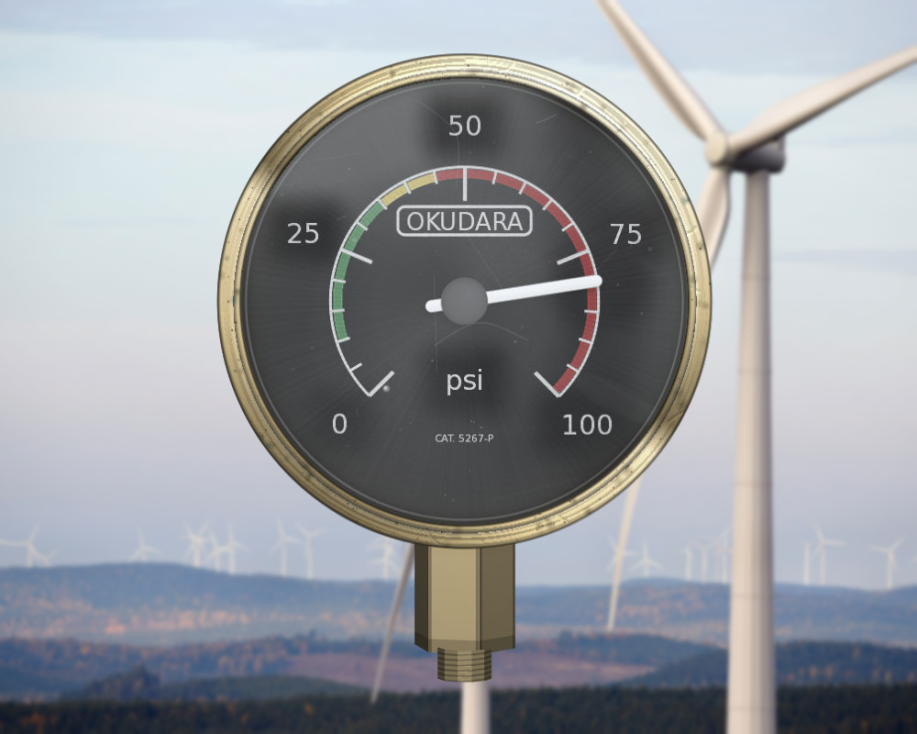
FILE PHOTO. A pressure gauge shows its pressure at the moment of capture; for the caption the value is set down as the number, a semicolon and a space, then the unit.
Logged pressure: 80; psi
